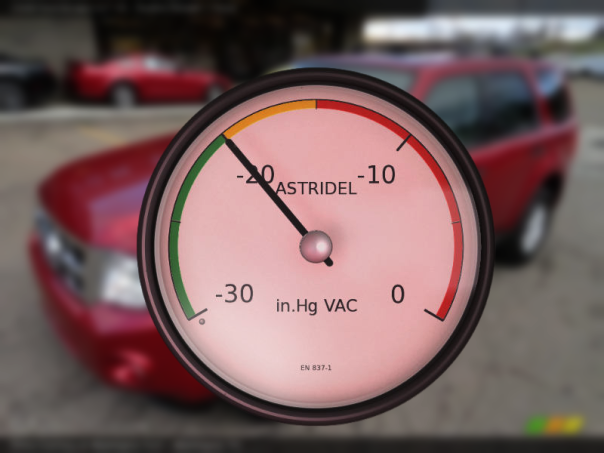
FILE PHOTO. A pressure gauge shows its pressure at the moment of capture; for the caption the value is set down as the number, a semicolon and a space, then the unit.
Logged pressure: -20; inHg
